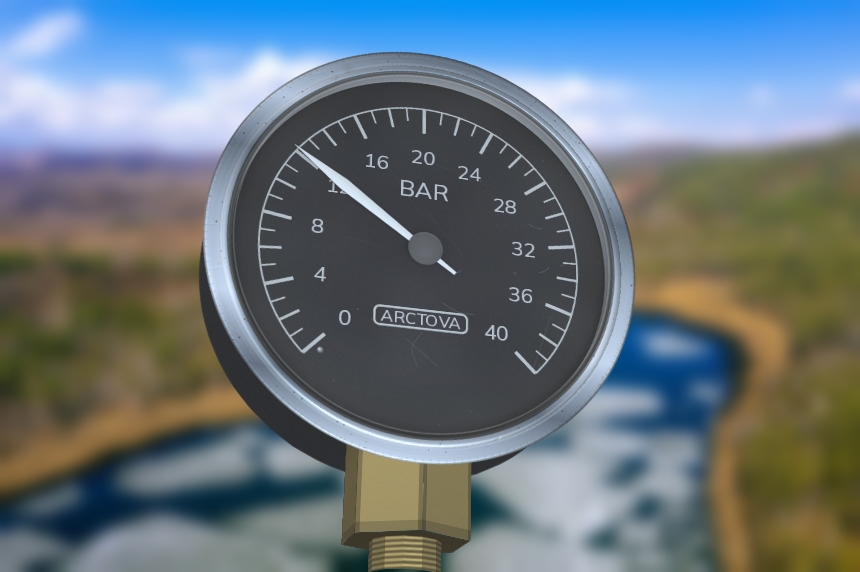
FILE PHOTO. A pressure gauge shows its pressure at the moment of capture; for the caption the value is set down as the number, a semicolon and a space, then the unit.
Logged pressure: 12; bar
